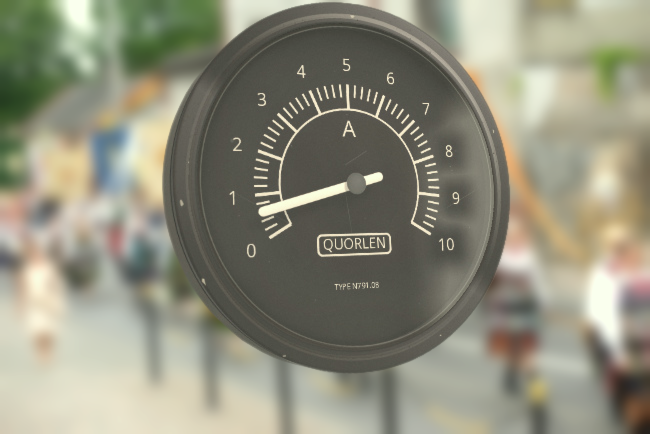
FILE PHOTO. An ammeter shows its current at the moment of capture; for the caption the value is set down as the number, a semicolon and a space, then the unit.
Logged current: 0.6; A
